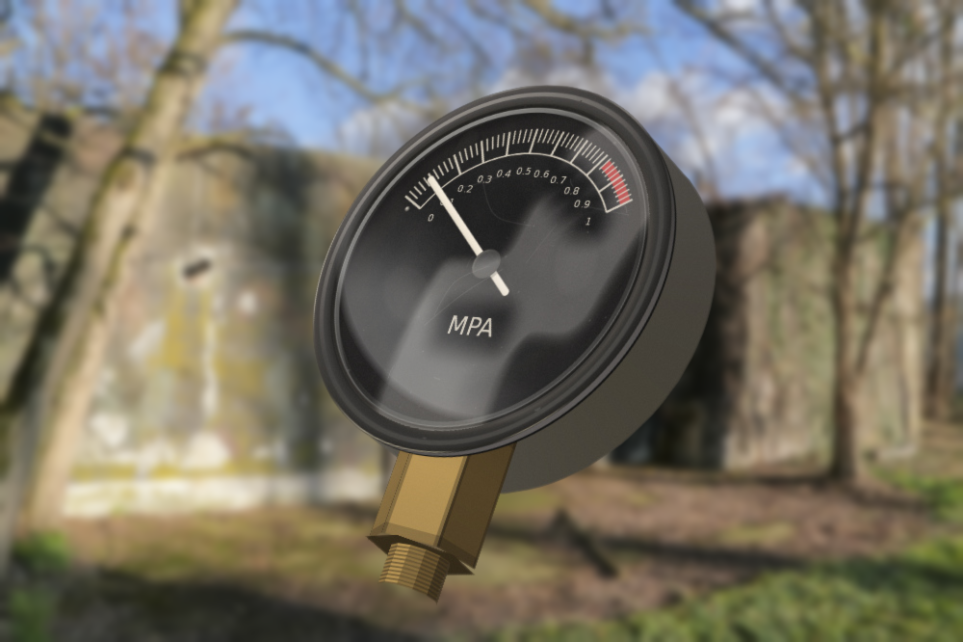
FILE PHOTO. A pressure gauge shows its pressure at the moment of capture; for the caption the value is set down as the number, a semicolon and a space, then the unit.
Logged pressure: 0.1; MPa
